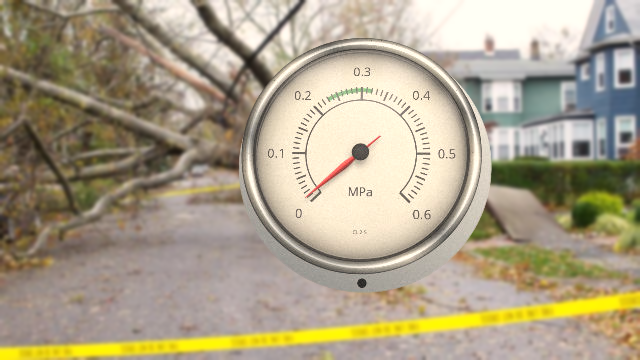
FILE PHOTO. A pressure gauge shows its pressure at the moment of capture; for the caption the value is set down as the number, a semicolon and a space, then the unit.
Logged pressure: 0.01; MPa
